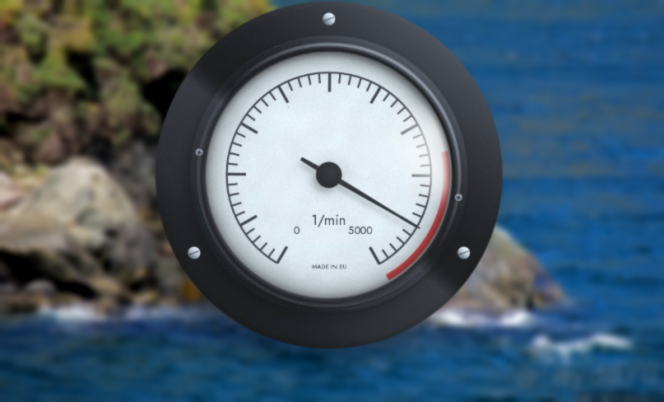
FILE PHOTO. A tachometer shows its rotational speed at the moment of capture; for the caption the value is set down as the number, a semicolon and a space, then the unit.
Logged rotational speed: 4500; rpm
